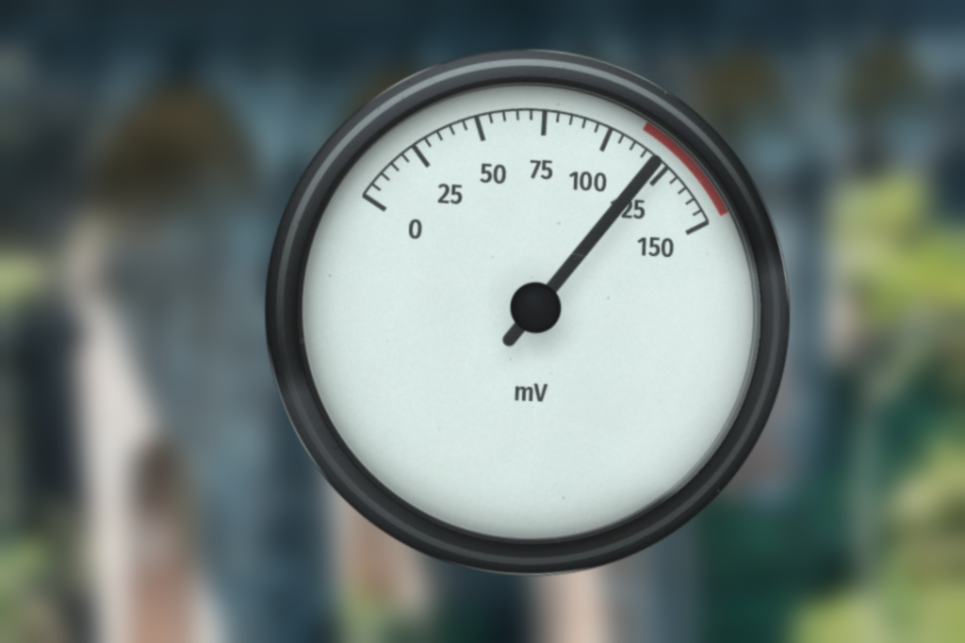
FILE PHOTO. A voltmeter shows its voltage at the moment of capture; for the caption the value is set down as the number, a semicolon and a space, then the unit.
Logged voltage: 120; mV
